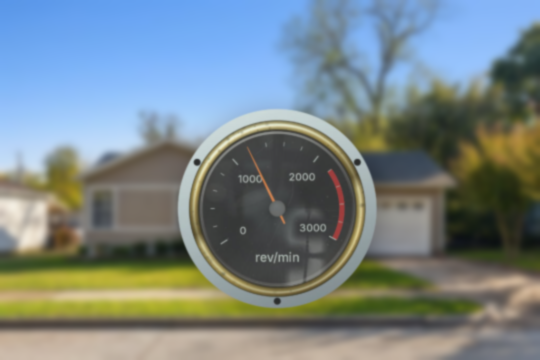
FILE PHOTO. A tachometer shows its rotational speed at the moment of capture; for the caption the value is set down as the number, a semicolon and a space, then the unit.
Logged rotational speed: 1200; rpm
